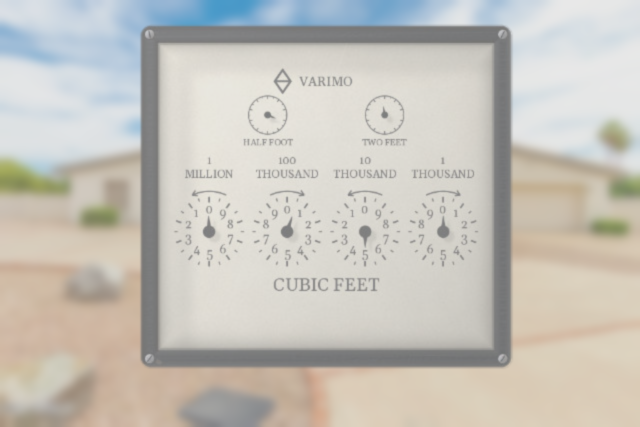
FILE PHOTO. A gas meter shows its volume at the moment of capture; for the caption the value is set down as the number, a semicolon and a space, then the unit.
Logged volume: 5000; ft³
